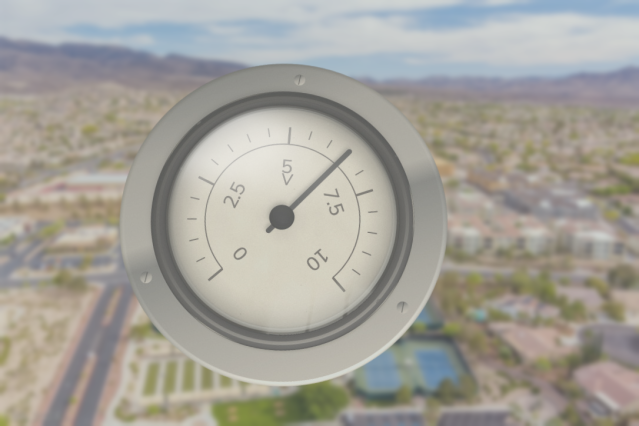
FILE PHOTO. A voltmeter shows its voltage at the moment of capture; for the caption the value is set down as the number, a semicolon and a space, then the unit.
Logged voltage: 6.5; V
